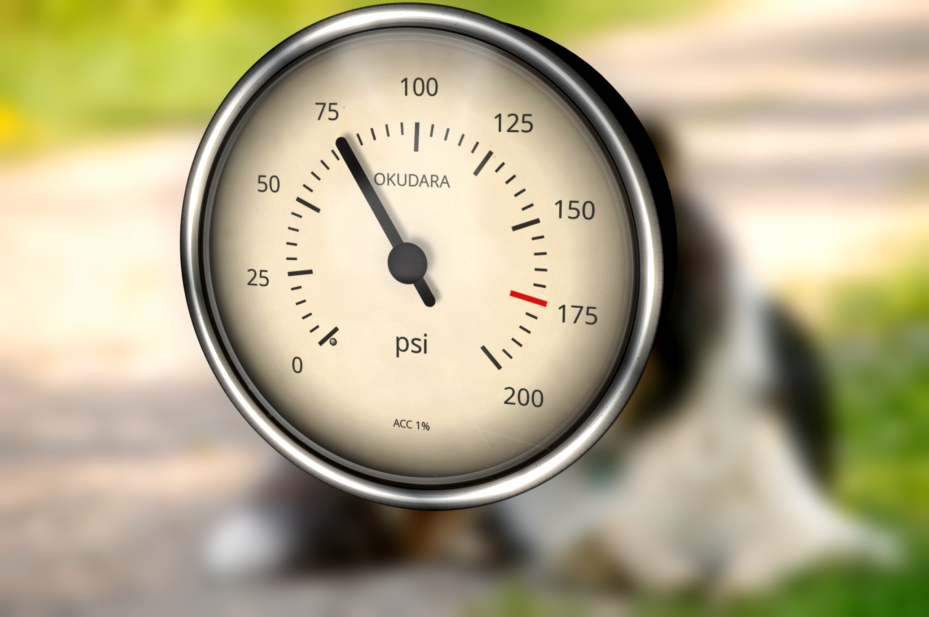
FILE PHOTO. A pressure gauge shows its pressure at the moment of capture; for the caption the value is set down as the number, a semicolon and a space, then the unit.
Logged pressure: 75; psi
